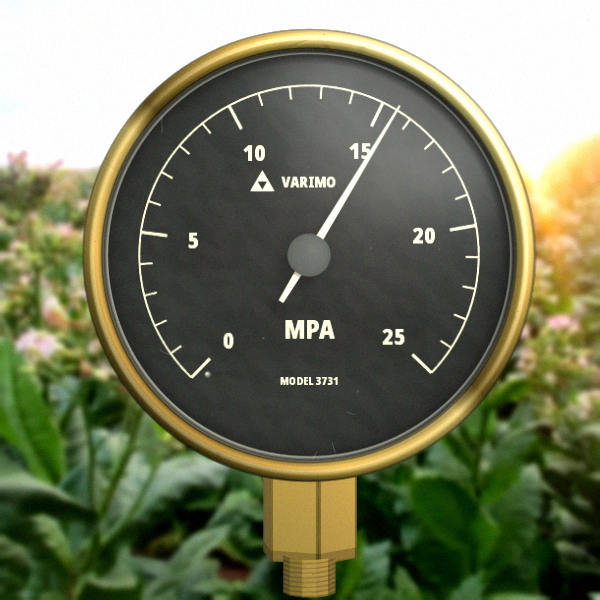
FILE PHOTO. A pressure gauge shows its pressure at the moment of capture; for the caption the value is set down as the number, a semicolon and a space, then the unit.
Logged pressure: 15.5; MPa
